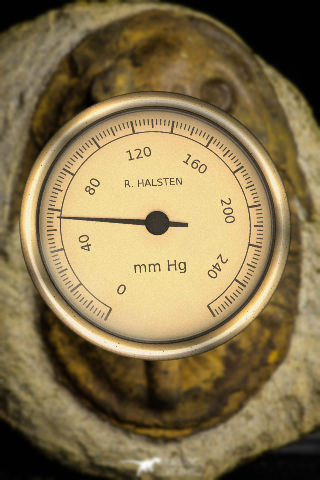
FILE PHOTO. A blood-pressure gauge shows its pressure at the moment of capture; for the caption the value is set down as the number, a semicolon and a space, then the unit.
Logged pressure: 56; mmHg
